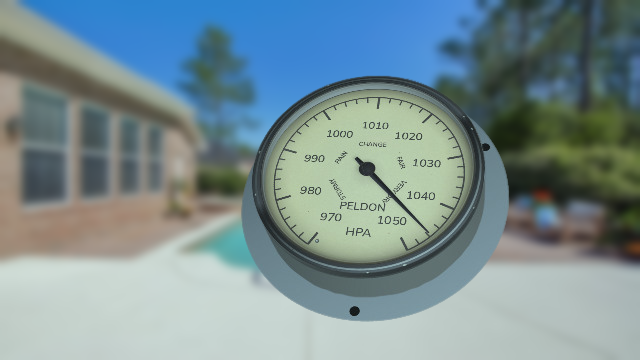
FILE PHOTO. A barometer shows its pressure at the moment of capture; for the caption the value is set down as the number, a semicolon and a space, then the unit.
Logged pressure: 1046; hPa
